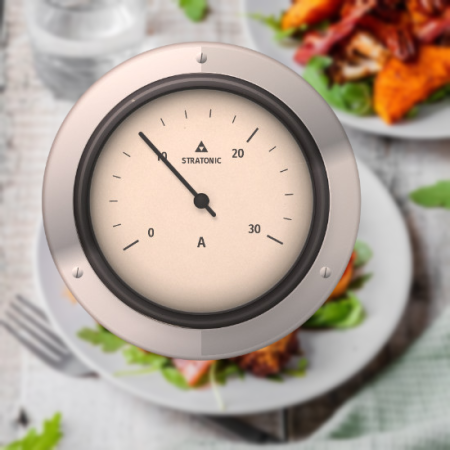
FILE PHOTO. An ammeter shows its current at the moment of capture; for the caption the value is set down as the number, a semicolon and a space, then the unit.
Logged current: 10; A
